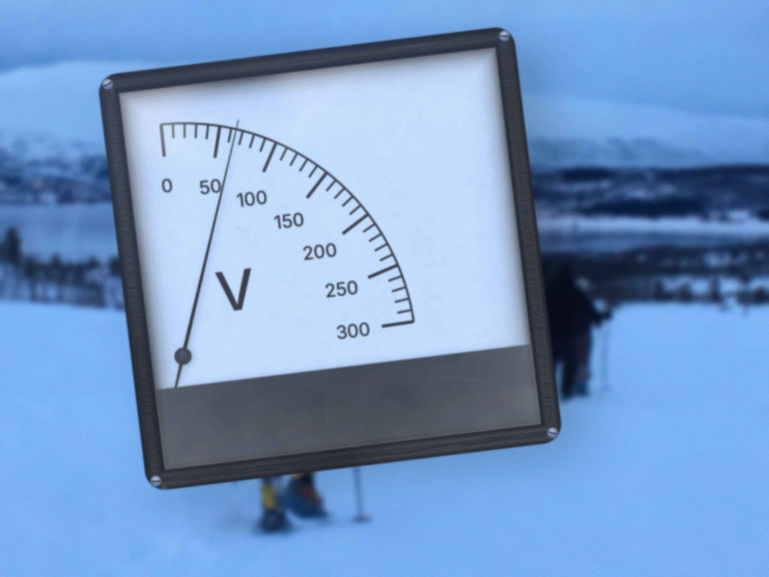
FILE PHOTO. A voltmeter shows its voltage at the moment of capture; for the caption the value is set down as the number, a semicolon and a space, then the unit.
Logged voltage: 65; V
